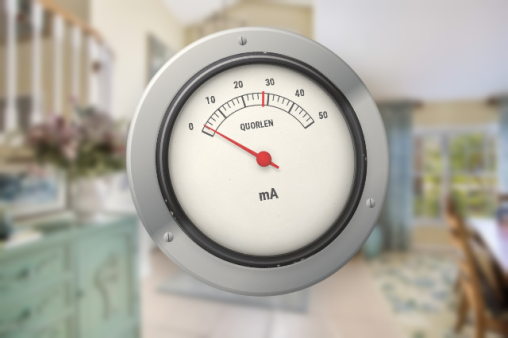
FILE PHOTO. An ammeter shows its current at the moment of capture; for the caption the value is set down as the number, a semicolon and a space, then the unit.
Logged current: 2; mA
